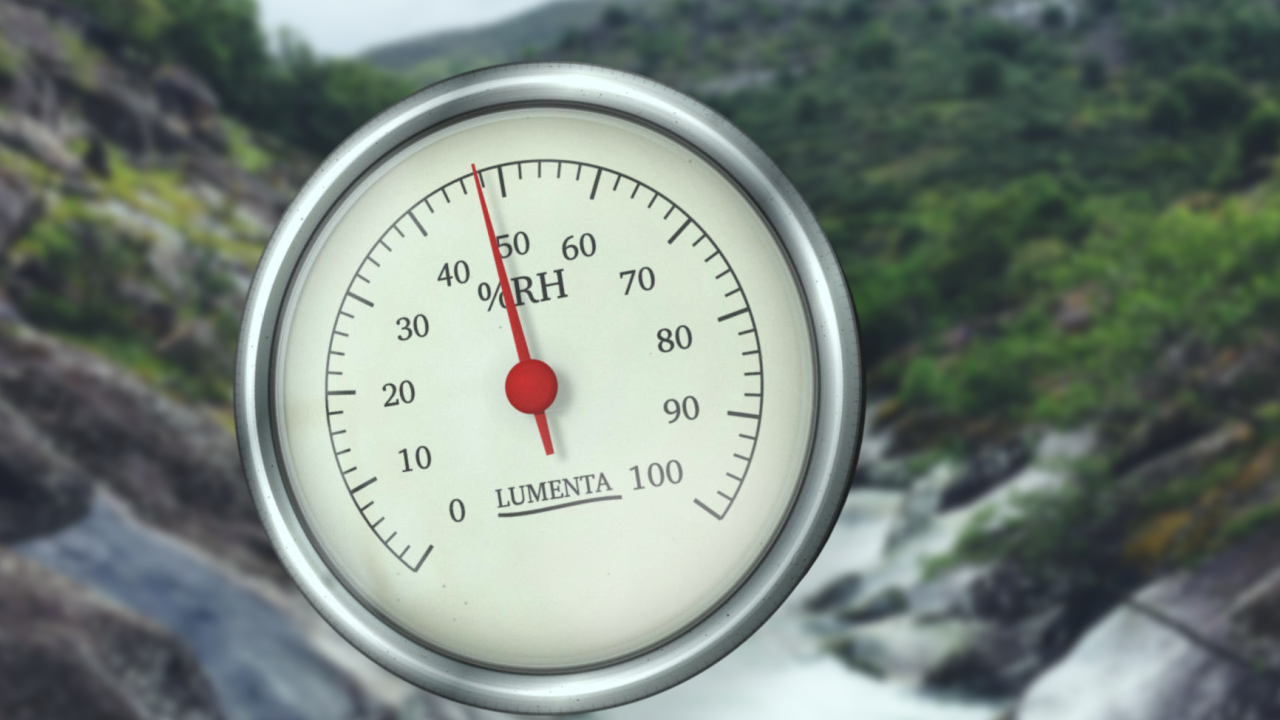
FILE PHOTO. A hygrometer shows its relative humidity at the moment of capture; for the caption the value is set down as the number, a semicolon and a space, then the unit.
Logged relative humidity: 48; %
